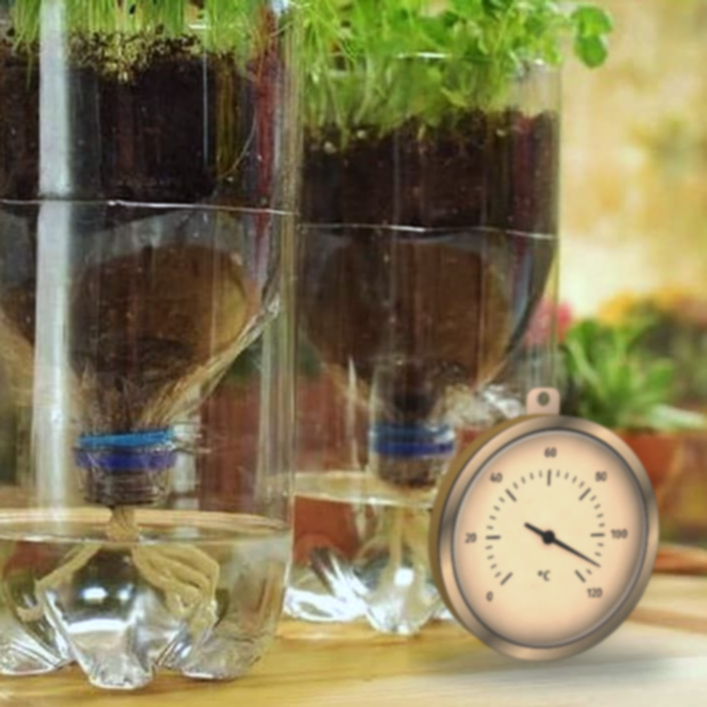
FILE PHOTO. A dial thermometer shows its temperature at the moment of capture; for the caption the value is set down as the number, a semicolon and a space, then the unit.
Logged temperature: 112; °C
